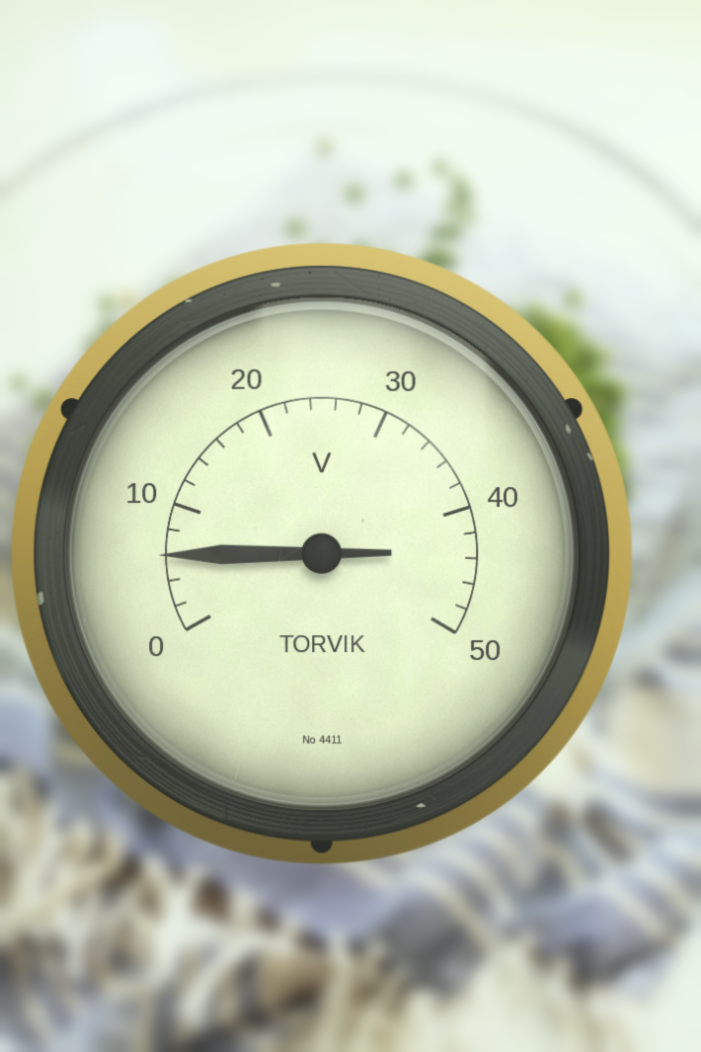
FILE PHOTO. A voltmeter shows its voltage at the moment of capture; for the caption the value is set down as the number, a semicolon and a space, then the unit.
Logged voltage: 6; V
